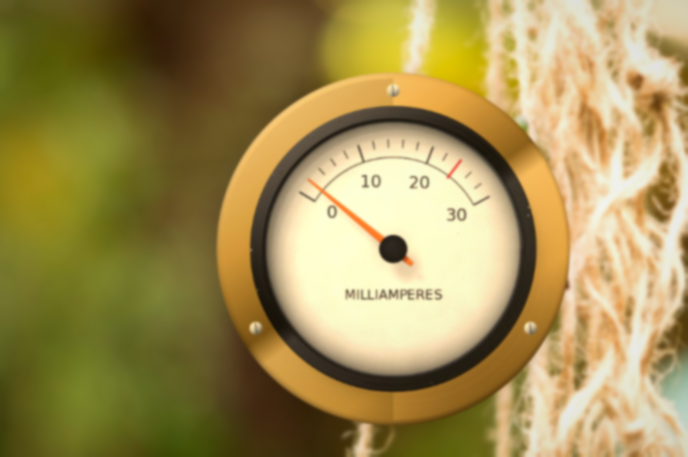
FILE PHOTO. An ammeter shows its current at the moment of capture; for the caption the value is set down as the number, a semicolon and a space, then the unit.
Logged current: 2; mA
